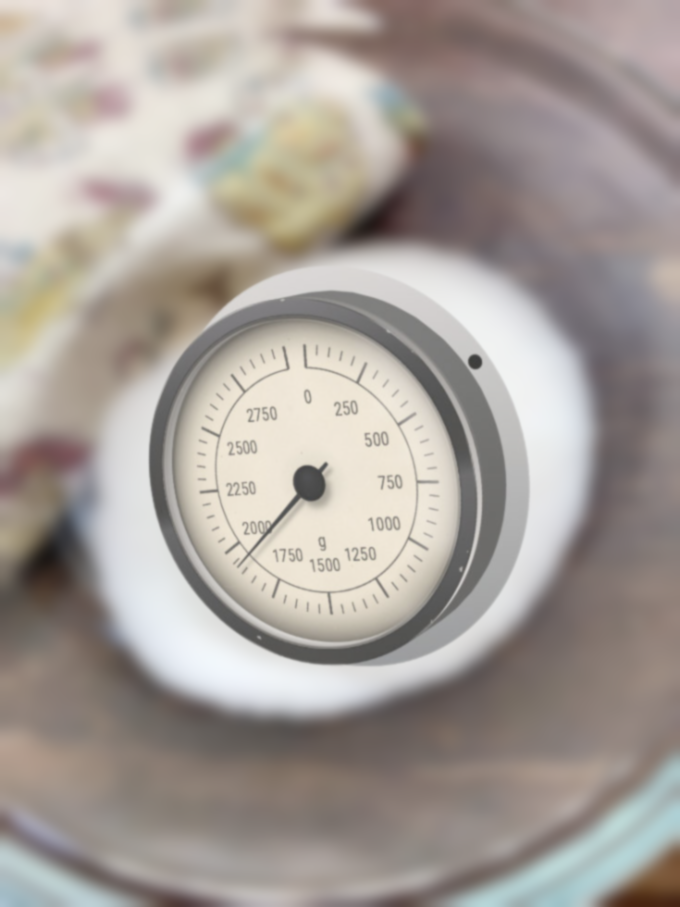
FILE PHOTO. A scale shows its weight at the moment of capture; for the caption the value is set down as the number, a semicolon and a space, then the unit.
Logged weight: 1925; g
